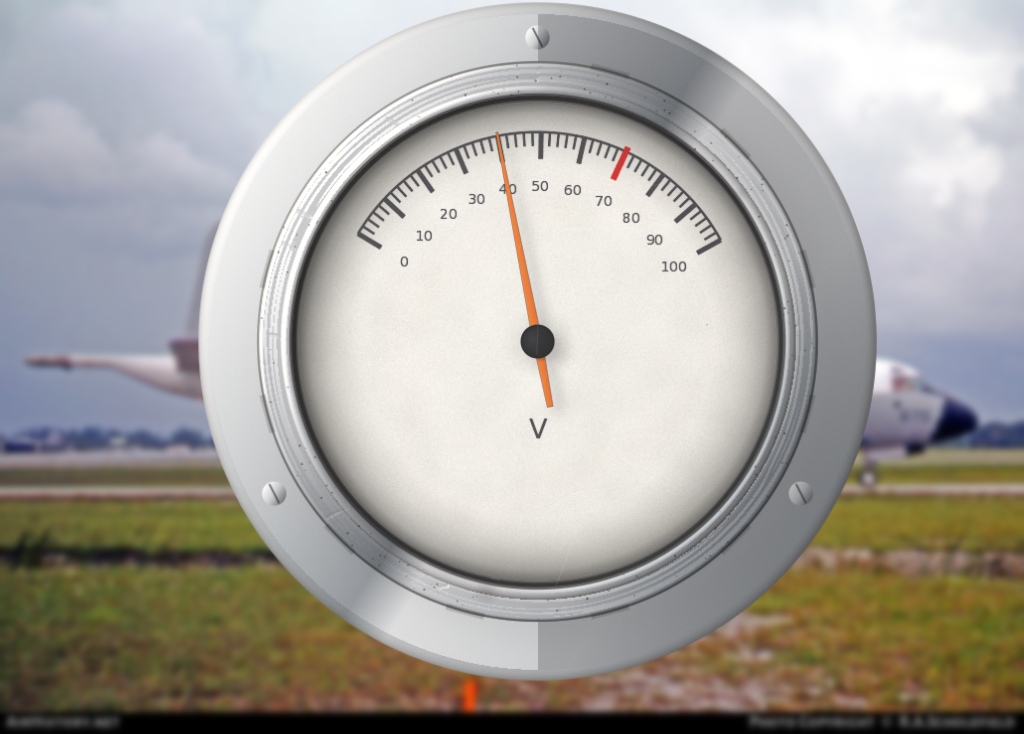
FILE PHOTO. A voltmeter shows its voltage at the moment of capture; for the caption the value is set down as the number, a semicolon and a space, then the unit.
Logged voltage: 40; V
